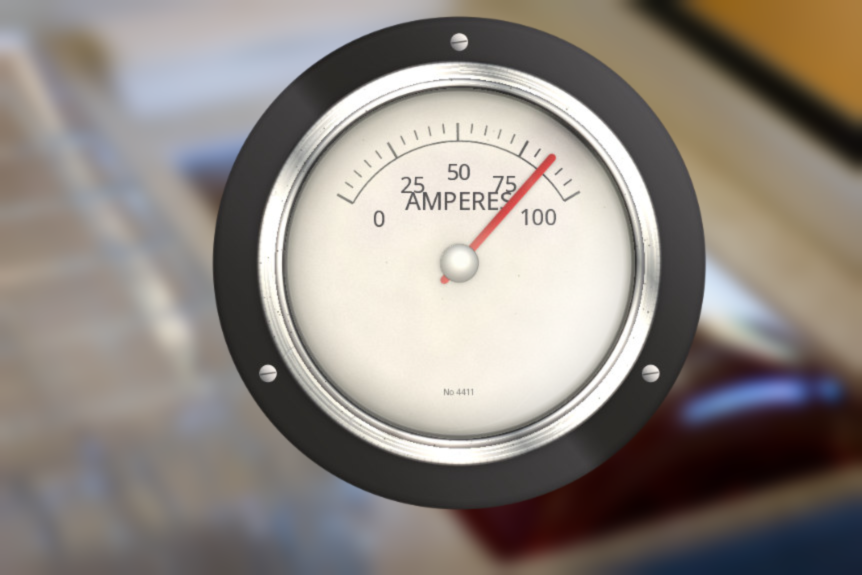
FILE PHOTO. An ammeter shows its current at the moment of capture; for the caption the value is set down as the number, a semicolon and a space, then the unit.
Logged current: 85; A
